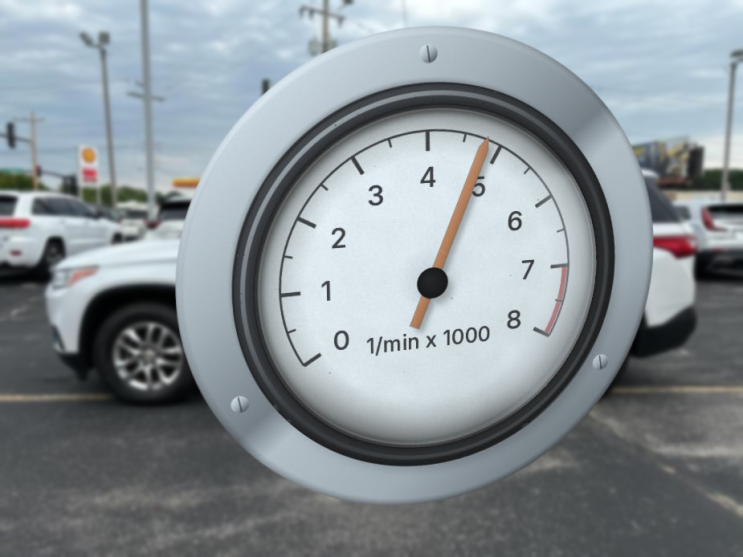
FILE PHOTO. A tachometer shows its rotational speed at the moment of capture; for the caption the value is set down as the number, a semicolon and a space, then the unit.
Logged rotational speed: 4750; rpm
